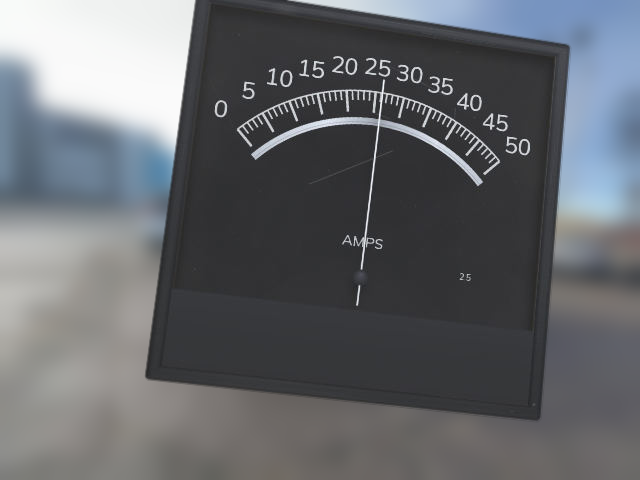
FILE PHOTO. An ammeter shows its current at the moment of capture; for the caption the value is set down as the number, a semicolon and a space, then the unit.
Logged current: 26; A
